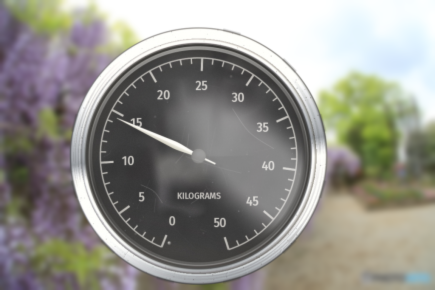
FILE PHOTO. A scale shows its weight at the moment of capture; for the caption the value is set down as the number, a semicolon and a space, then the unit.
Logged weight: 14.5; kg
